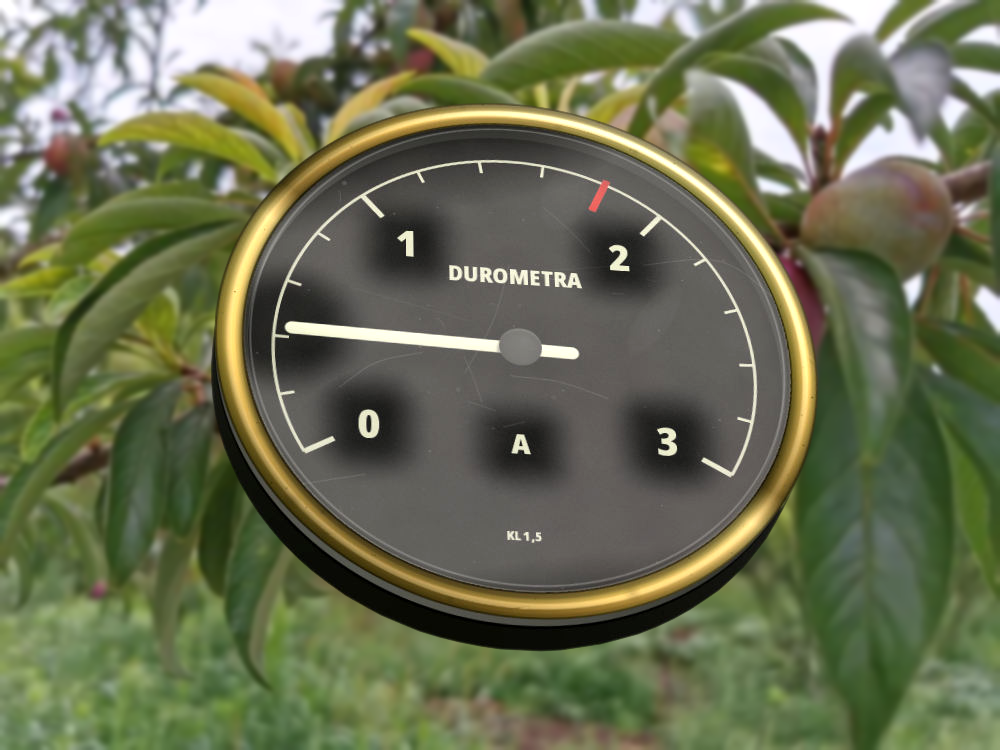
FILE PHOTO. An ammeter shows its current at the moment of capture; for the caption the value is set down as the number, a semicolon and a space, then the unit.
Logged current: 0.4; A
